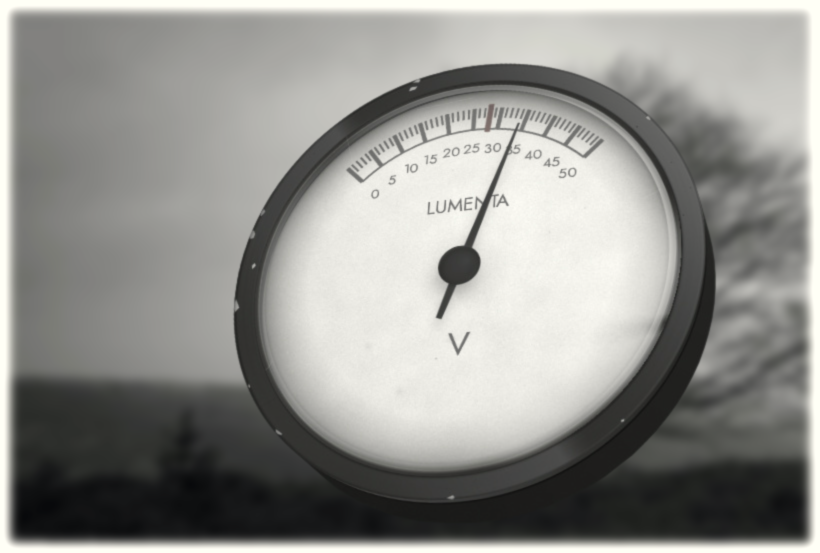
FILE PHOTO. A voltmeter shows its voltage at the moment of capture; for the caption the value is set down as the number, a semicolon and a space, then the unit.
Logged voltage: 35; V
